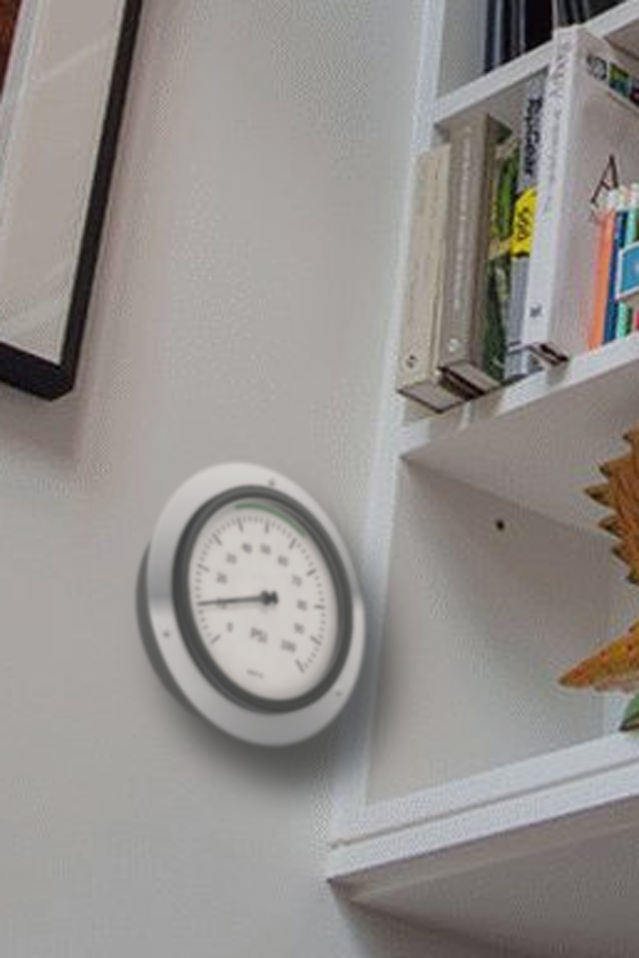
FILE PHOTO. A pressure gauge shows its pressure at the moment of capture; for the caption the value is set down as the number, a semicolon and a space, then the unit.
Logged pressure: 10; psi
